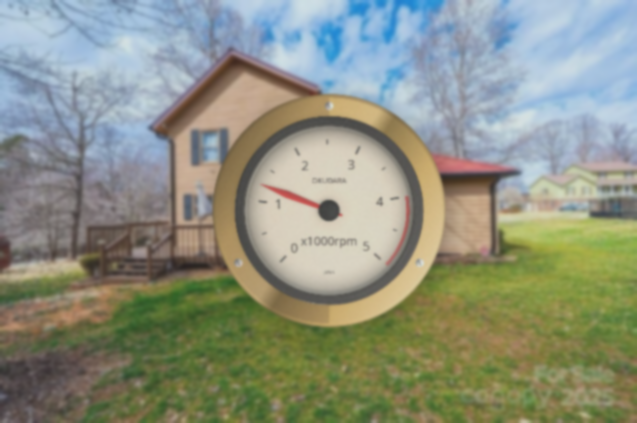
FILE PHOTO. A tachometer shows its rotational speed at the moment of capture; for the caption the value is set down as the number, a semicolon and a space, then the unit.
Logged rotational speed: 1250; rpm
